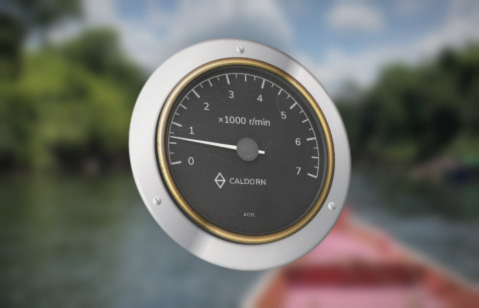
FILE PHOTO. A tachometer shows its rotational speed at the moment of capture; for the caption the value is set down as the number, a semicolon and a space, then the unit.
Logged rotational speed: 625; rpm
